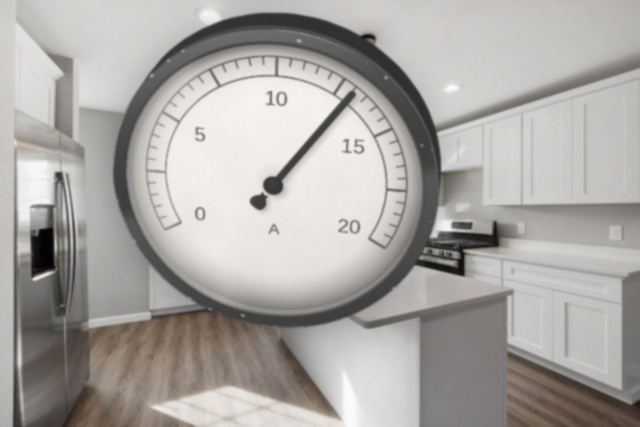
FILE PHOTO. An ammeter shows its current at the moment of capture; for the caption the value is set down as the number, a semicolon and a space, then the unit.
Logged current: 13; A
